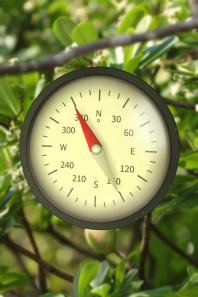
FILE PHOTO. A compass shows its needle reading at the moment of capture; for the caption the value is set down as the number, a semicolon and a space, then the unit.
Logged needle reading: 330; °
